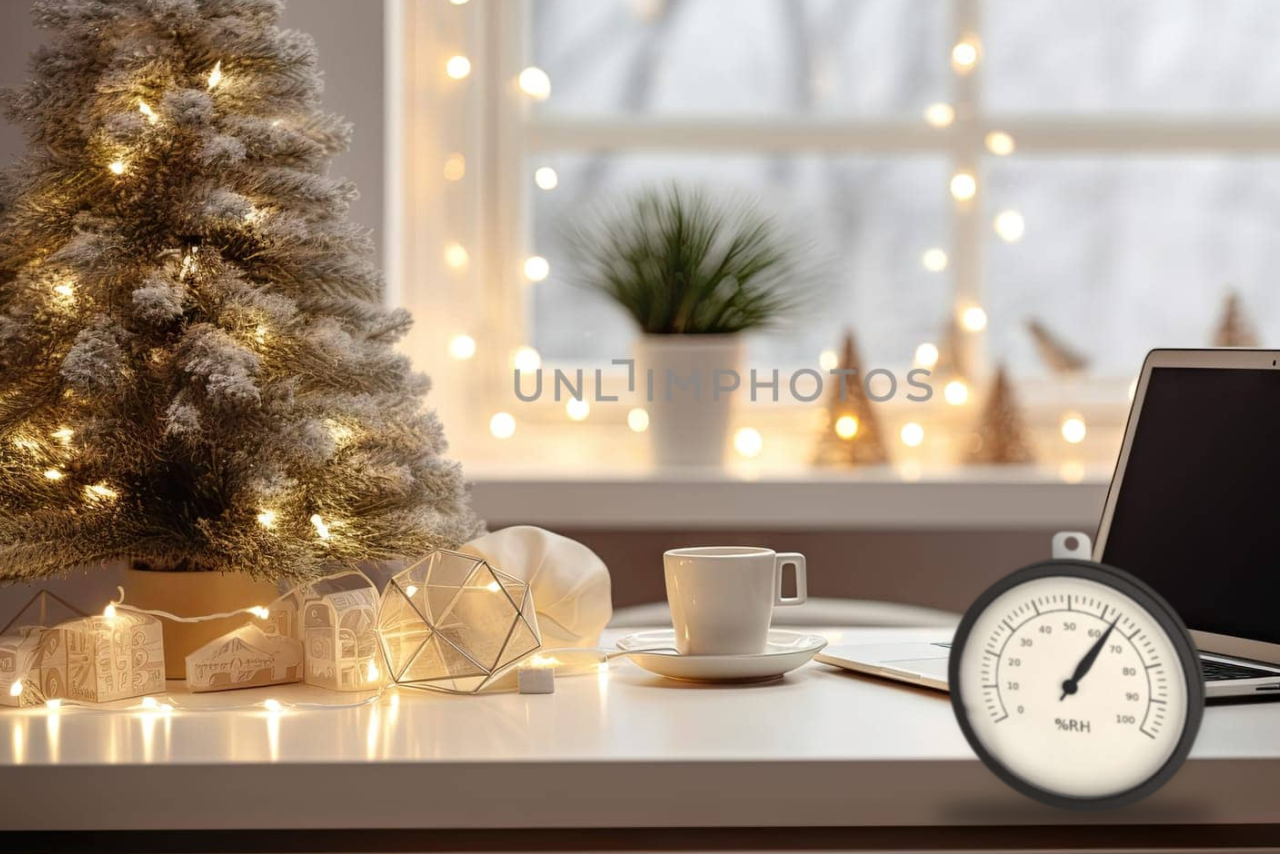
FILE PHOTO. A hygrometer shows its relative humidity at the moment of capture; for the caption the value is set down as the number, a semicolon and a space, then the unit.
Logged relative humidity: 64; %
